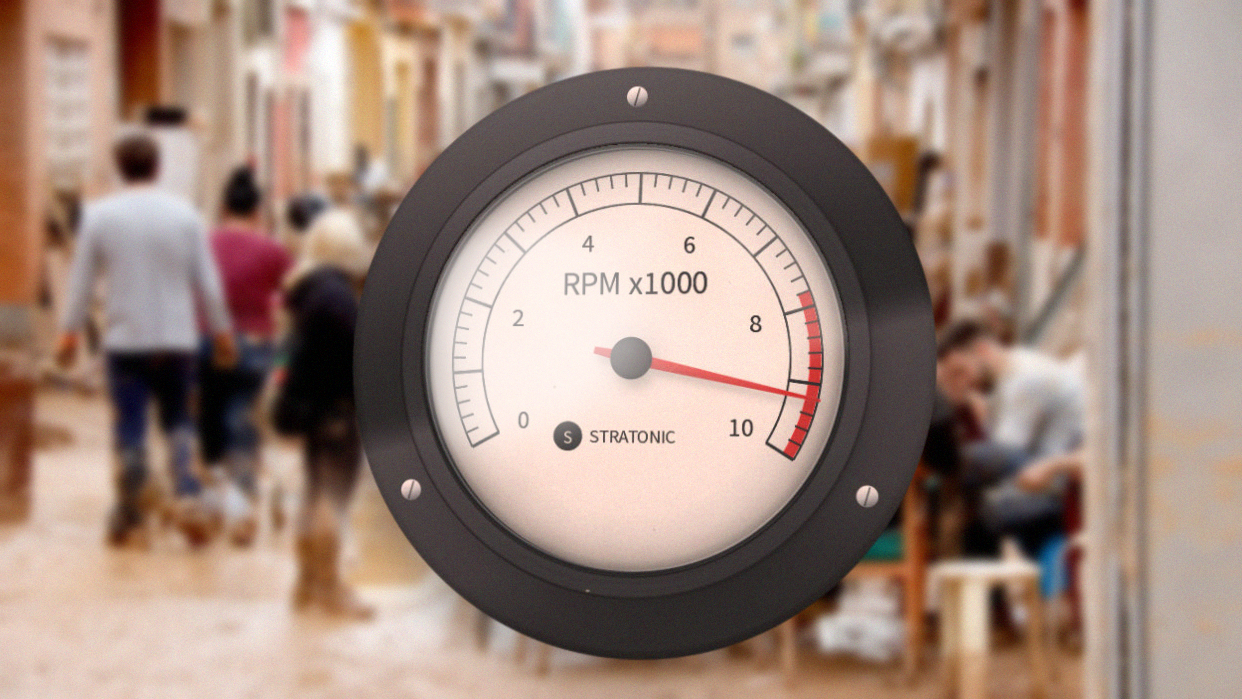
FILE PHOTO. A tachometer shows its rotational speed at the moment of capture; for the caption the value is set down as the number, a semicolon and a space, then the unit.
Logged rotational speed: 9200; rpm
